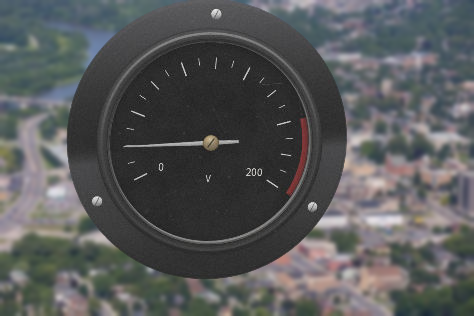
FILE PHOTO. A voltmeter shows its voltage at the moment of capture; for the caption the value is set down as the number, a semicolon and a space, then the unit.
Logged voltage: 20; V
